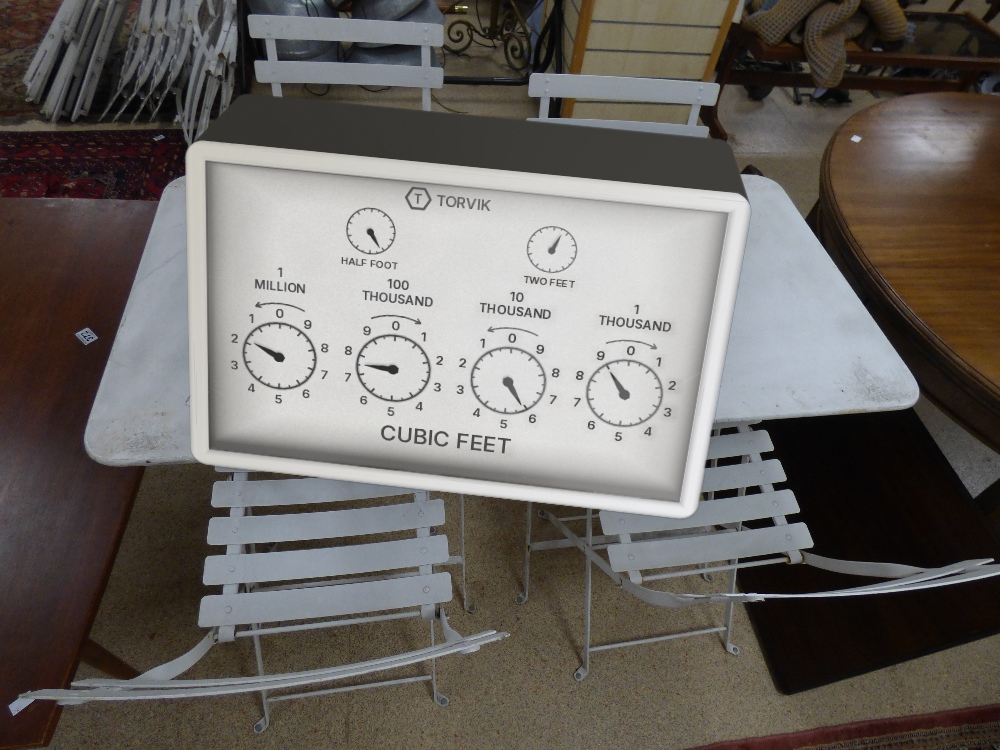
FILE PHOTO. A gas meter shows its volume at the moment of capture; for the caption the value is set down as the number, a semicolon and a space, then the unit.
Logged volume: 175900; ft³
